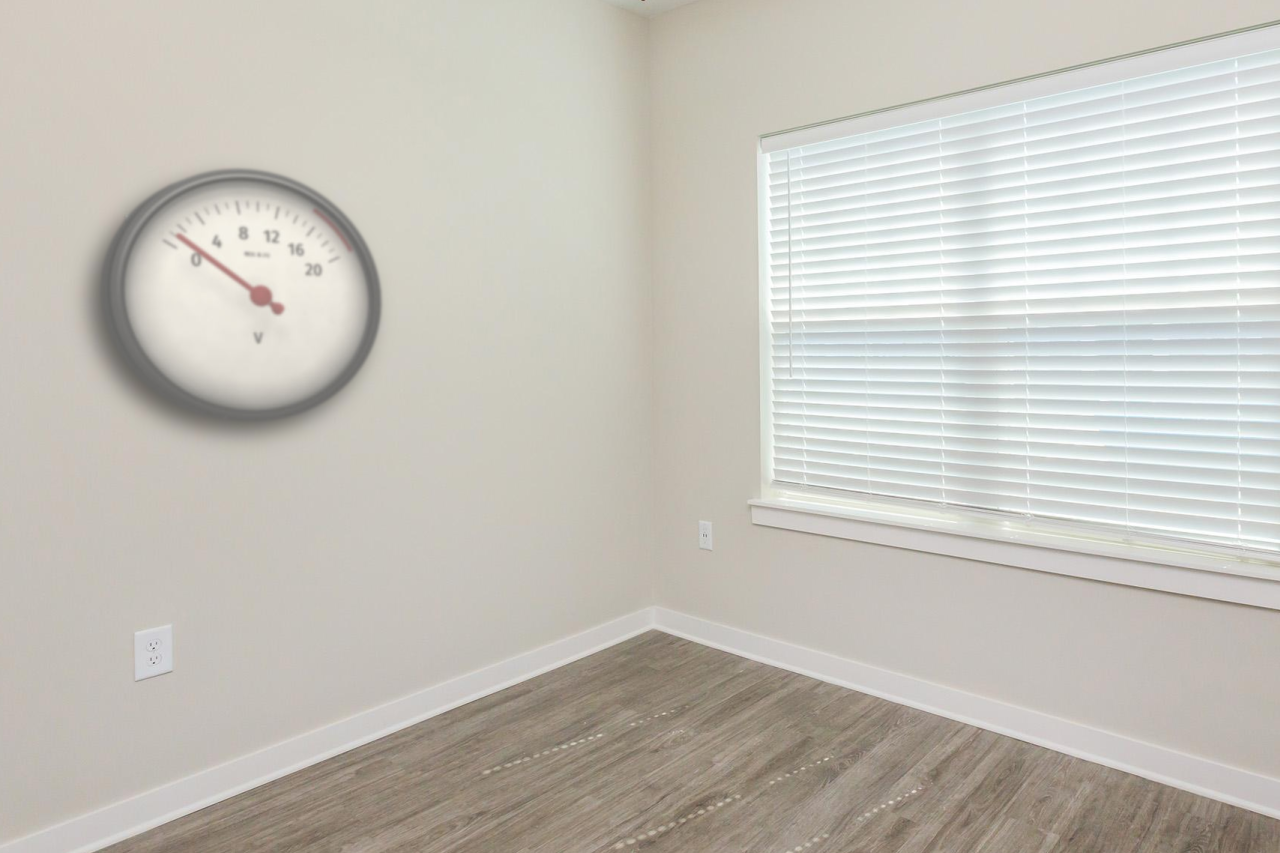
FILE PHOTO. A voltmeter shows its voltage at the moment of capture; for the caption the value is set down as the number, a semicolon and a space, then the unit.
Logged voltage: 1; V
